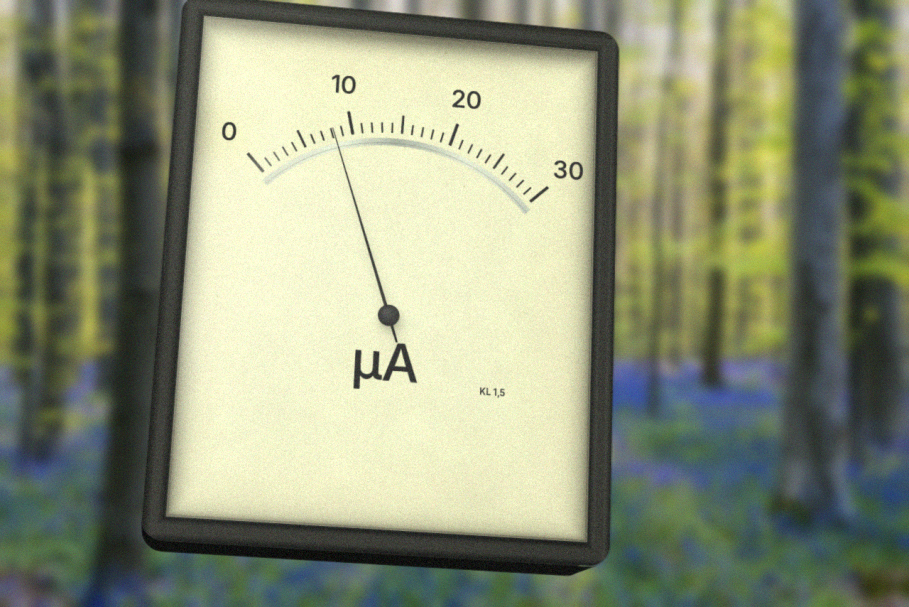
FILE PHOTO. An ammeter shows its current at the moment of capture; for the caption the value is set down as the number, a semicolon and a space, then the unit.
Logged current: 8; µA
